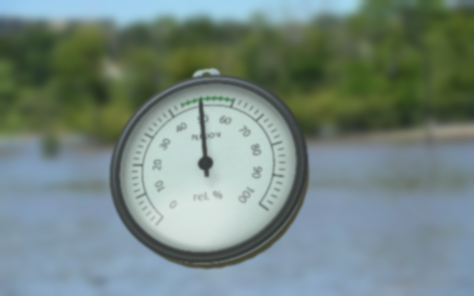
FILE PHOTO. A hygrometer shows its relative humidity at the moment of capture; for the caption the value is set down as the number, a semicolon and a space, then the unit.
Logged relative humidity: 50; %
